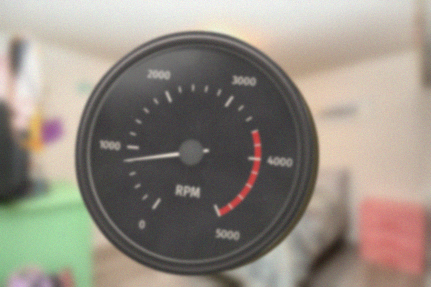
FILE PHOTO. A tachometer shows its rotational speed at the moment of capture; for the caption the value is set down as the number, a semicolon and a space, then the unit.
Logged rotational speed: 800; rpm
